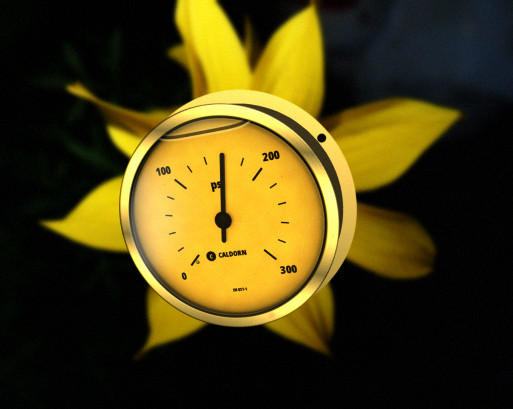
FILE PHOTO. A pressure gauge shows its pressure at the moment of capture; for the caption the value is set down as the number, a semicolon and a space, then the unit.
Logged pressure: 160; psi
